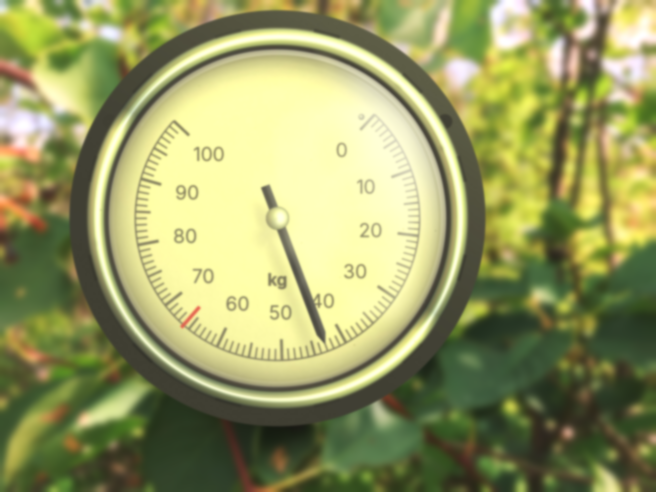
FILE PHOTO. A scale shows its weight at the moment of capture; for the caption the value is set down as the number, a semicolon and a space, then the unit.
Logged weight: 43; kg
